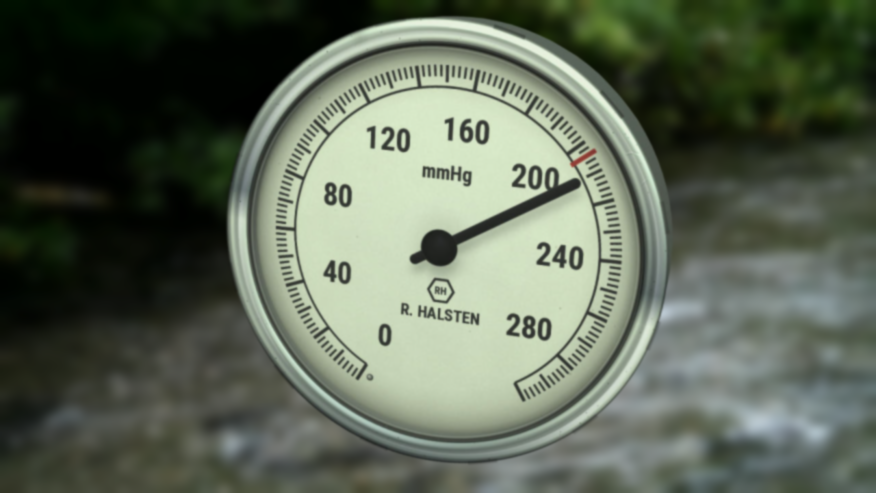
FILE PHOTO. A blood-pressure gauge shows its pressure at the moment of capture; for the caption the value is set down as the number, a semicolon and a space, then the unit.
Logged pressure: 210; mmHg
